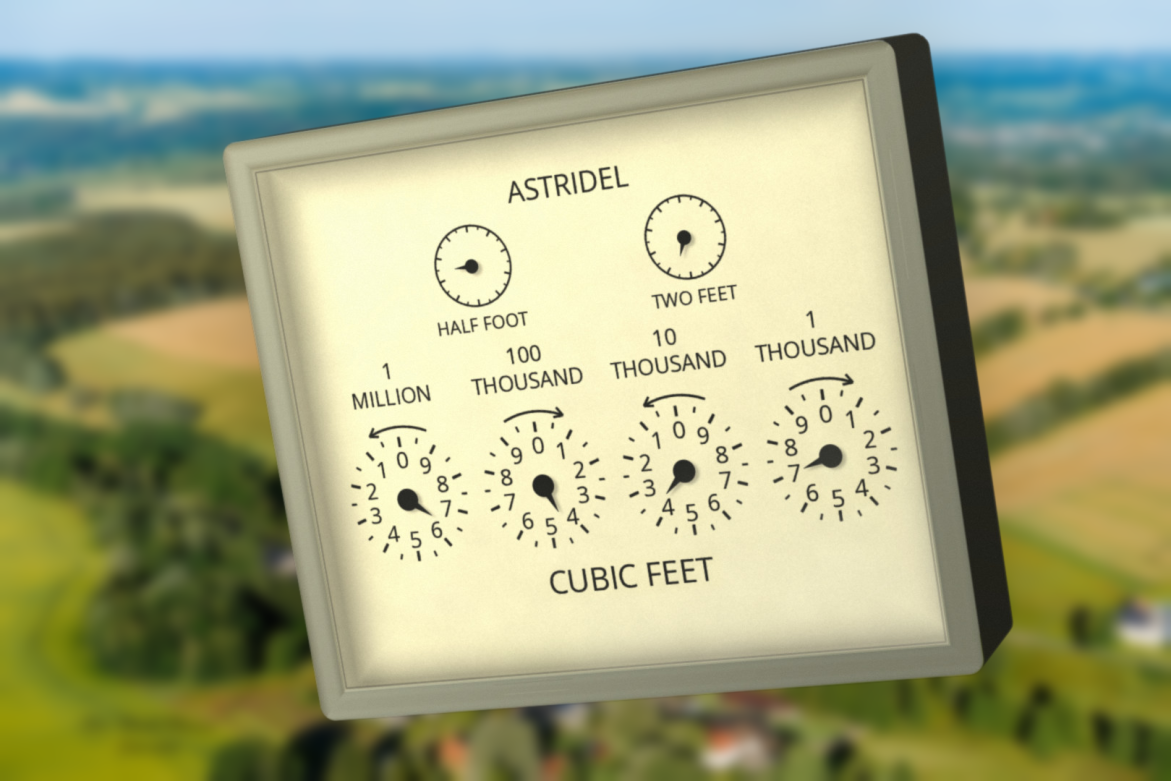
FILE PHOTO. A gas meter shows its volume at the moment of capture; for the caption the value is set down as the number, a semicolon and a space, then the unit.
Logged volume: 643700; ft³
